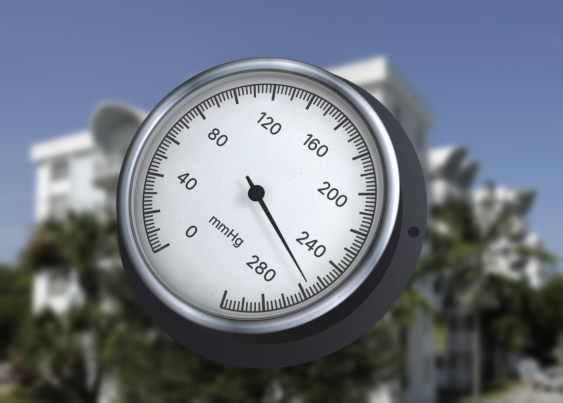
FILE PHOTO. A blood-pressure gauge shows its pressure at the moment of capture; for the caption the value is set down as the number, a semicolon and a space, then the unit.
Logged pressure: 256; mmHg
